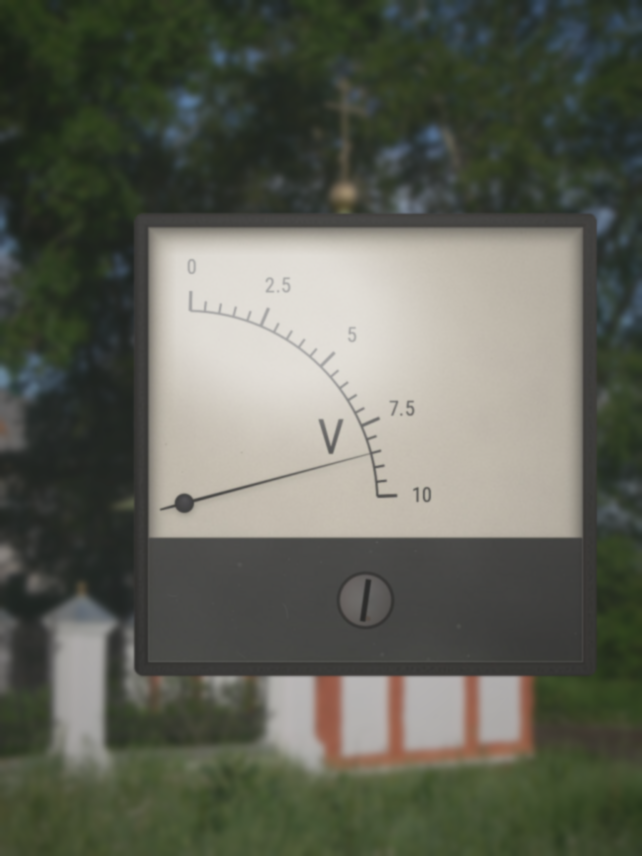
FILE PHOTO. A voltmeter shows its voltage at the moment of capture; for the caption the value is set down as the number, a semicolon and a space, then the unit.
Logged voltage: 8.5; V
